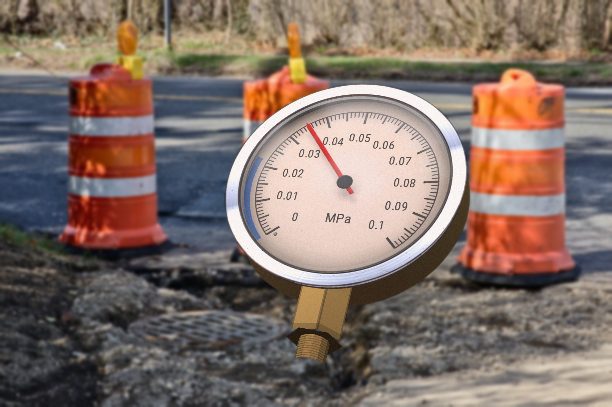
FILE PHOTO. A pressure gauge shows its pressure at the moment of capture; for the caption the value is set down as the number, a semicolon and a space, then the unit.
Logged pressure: 0.035; MPa
